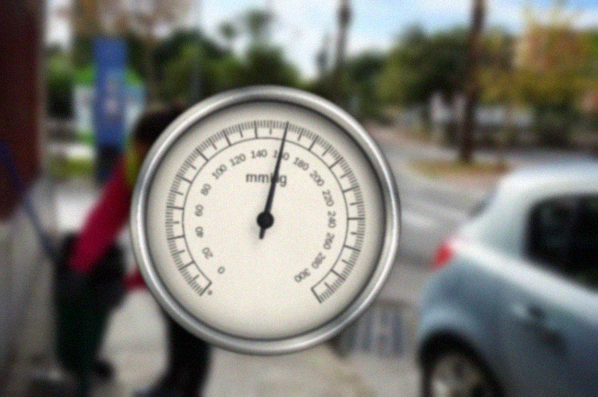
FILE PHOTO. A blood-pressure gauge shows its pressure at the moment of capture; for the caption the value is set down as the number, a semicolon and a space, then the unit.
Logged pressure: 160; mmHg
